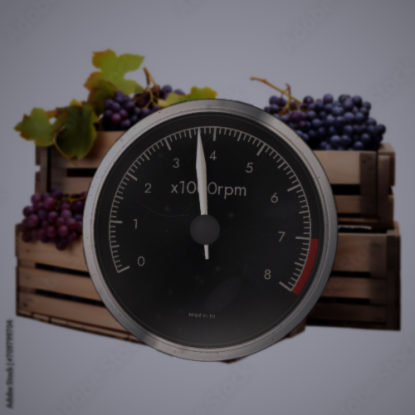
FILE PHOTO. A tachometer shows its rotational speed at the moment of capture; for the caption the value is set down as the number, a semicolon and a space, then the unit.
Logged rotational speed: 3700; rpm
